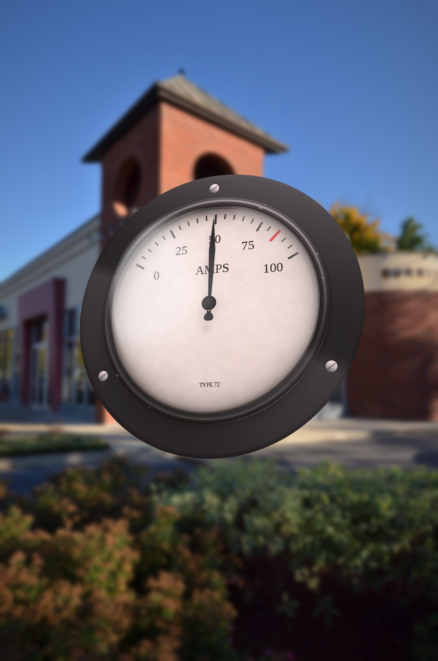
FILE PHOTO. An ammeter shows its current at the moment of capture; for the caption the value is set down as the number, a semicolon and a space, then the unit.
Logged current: 50; A
